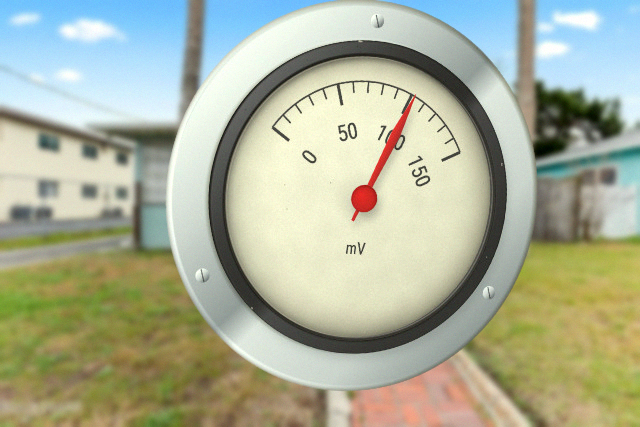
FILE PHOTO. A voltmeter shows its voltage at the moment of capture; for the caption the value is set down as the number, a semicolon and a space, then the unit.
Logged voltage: 100; mV
